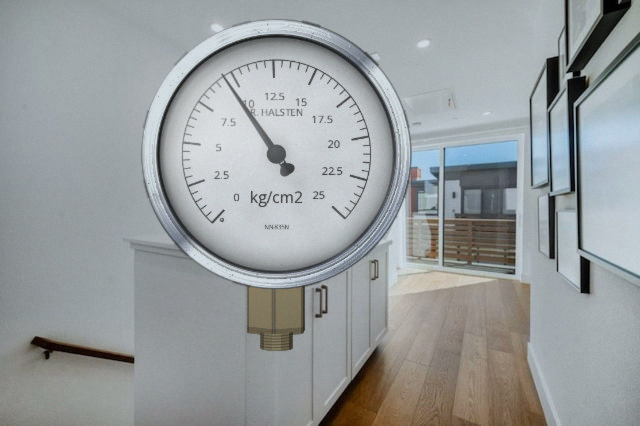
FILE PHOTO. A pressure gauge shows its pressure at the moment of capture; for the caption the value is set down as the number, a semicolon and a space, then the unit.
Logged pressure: 9.5; kg/cm²
